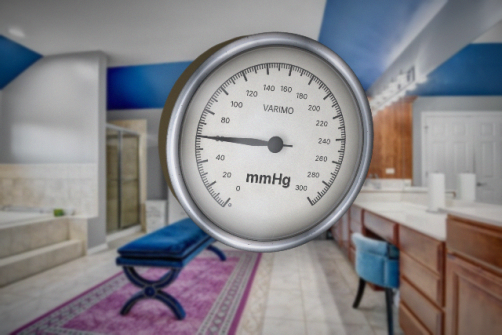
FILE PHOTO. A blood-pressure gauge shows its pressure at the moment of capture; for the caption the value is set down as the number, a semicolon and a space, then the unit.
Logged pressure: 60; mmHg
